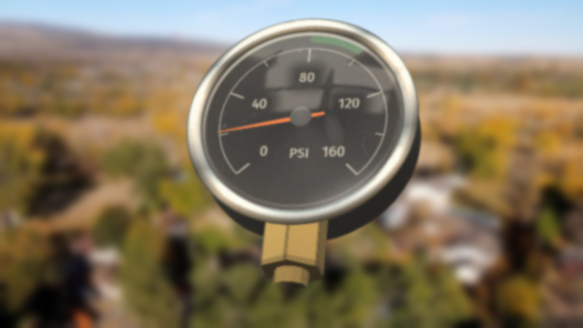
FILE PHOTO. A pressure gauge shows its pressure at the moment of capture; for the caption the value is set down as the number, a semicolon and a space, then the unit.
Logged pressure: 20; psi
